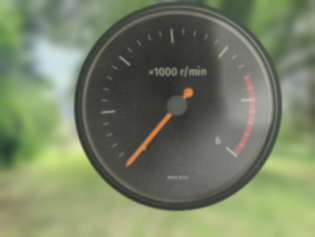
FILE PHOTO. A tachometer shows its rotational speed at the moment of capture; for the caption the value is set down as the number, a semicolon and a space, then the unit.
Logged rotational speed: 0; rpm
